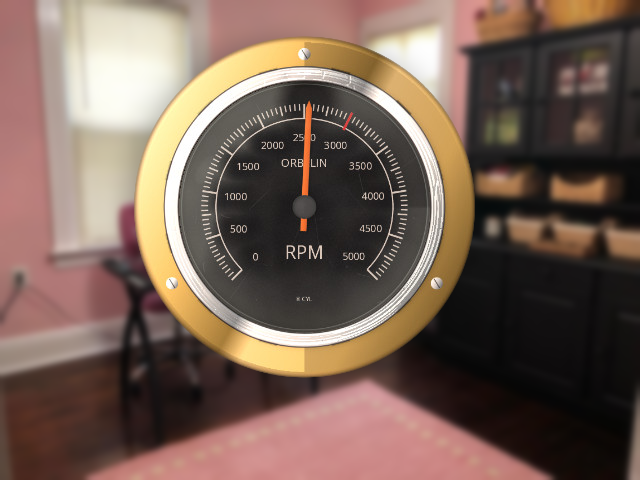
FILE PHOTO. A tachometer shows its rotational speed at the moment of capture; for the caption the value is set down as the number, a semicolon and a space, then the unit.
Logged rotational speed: 2550; rpm
